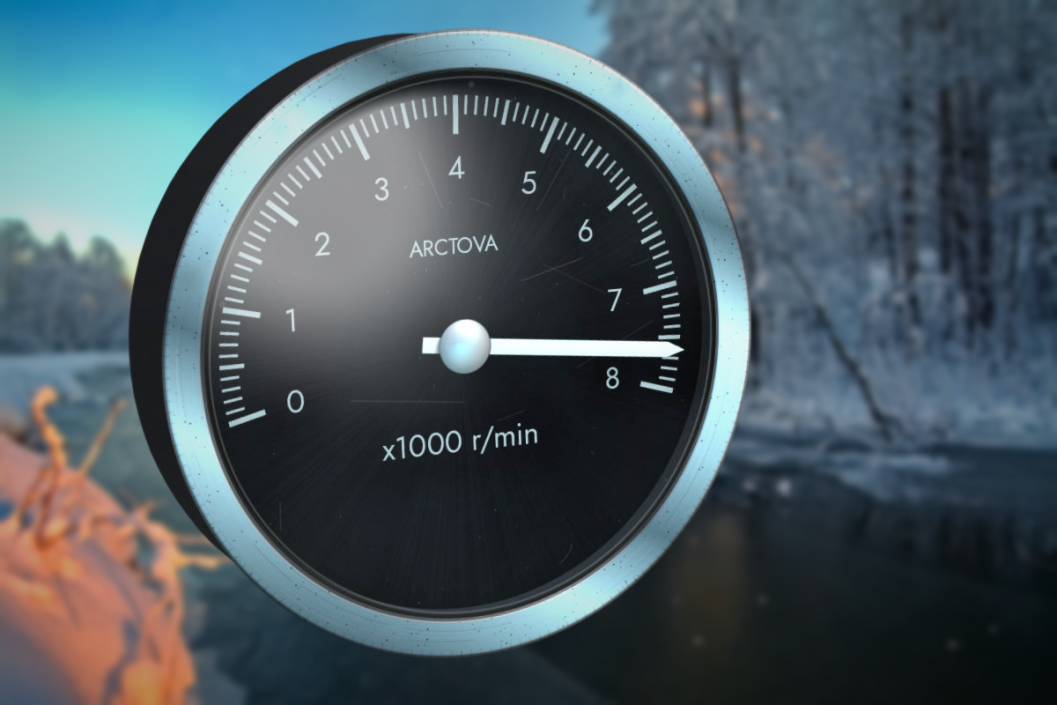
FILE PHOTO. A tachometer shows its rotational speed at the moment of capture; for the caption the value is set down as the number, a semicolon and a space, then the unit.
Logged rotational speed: 7600; rpm
